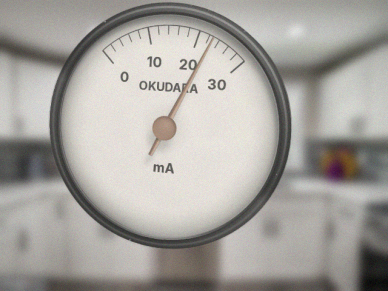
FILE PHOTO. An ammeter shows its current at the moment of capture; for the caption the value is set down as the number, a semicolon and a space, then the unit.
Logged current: 23; mA
